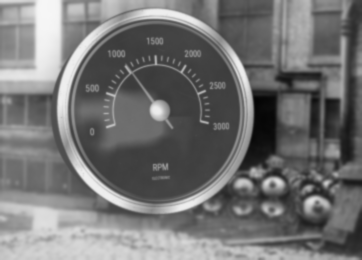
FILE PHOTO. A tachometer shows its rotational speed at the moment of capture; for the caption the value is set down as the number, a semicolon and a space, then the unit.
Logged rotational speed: 1000; rpm
